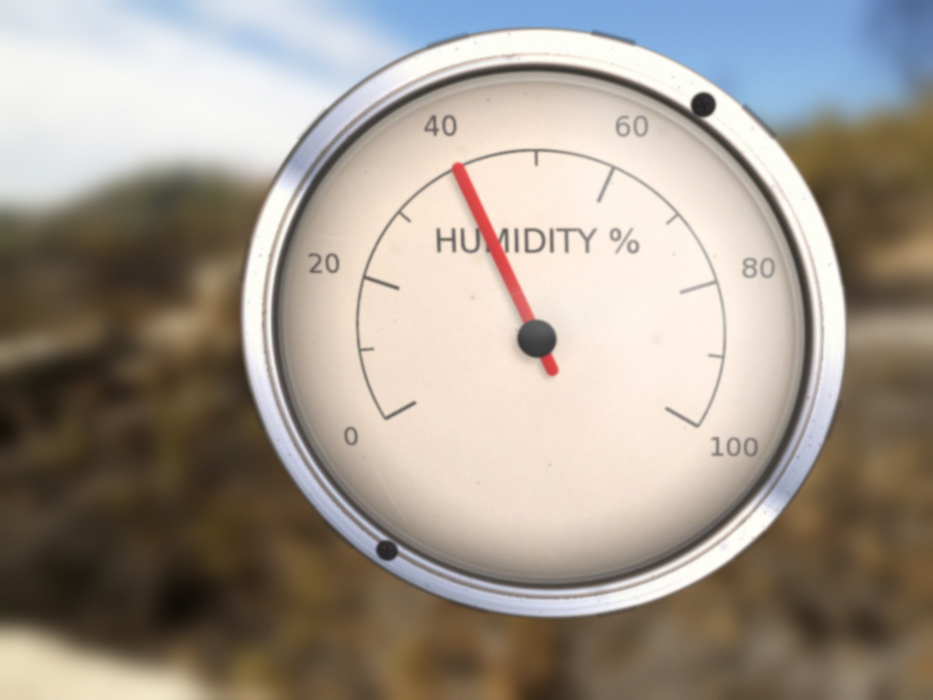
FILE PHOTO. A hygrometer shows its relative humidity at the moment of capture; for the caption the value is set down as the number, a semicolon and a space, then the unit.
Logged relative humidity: 40; %
